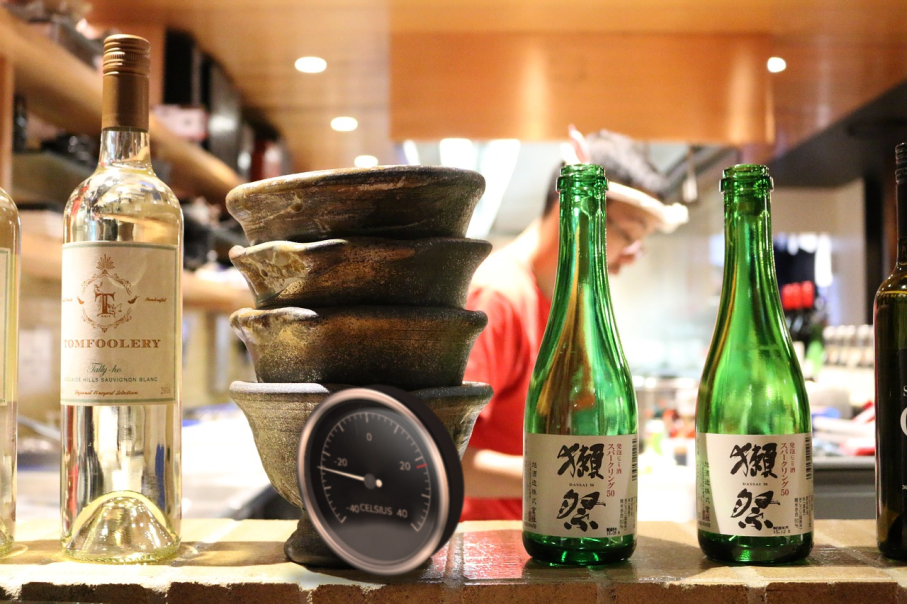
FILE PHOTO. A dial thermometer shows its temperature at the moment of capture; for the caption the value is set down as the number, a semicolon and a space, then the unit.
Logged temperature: -24; °C
